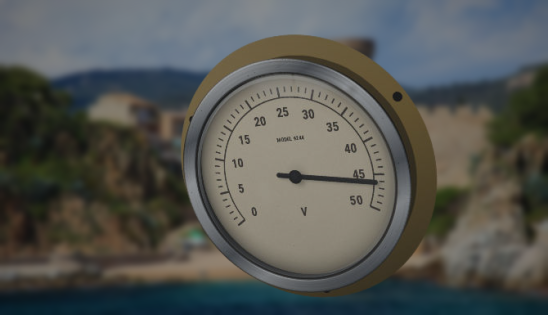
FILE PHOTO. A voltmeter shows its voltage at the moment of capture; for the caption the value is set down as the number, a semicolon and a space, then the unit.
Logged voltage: 46; V
